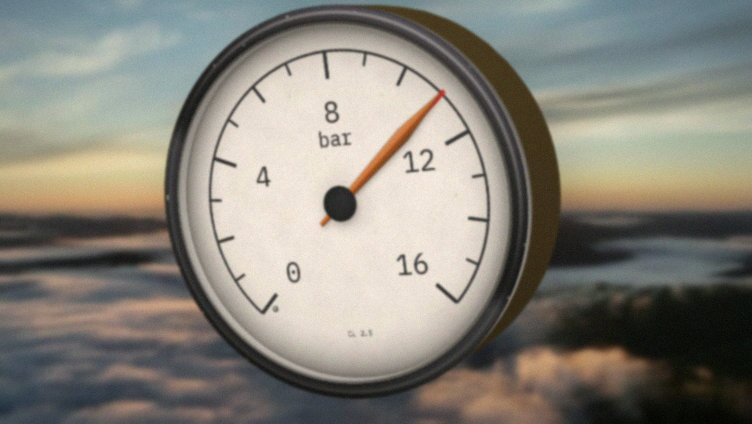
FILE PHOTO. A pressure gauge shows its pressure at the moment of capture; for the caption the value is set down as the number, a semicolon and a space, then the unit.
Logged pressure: 11; bar
